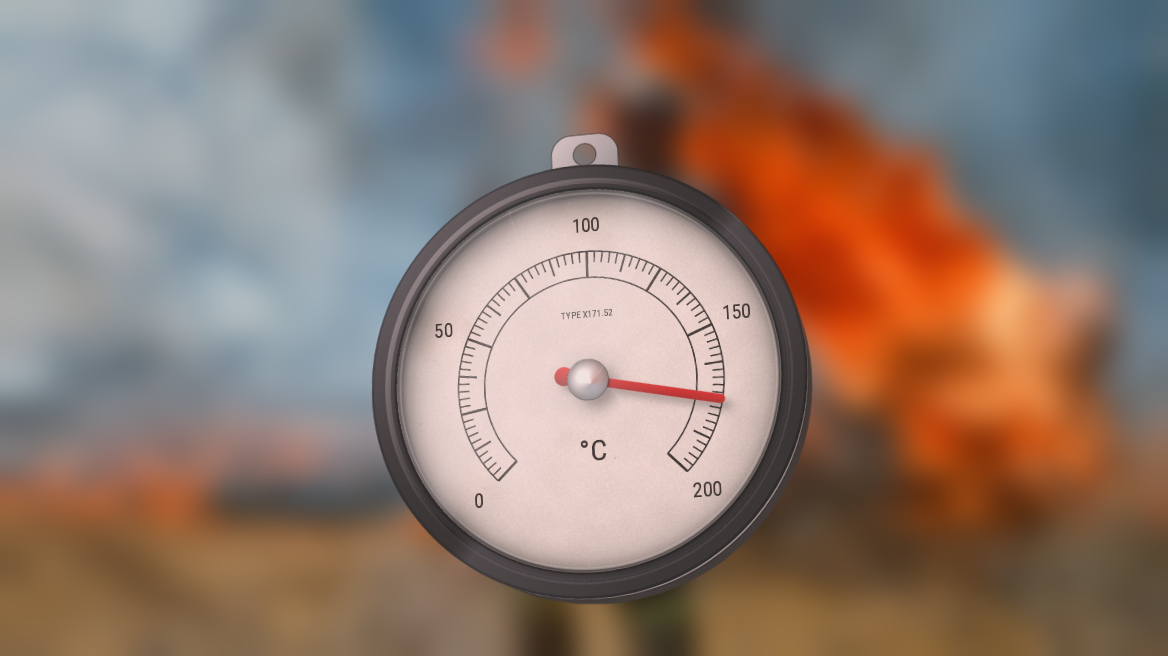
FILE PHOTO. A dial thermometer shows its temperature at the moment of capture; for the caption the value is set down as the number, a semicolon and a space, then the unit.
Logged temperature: 175; °C
